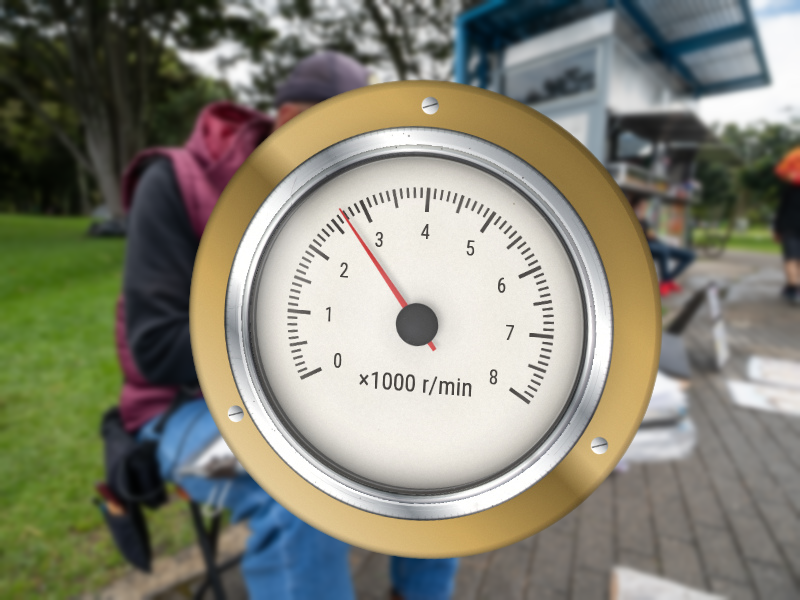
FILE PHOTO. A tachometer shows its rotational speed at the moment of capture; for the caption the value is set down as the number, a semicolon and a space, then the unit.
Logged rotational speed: 2700; rpm
